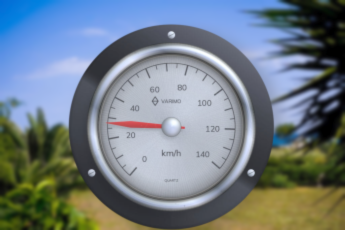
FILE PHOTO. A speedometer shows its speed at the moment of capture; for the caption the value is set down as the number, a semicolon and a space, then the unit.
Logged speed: 27.5; km/h
